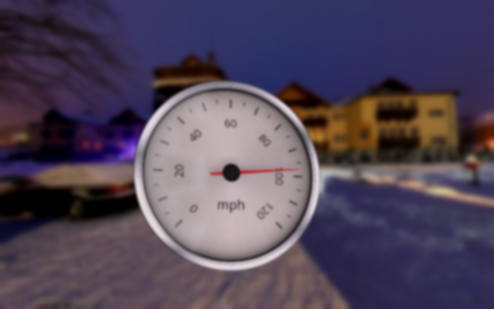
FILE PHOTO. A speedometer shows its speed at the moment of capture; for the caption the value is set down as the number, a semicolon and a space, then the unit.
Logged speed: 97.5; mph
